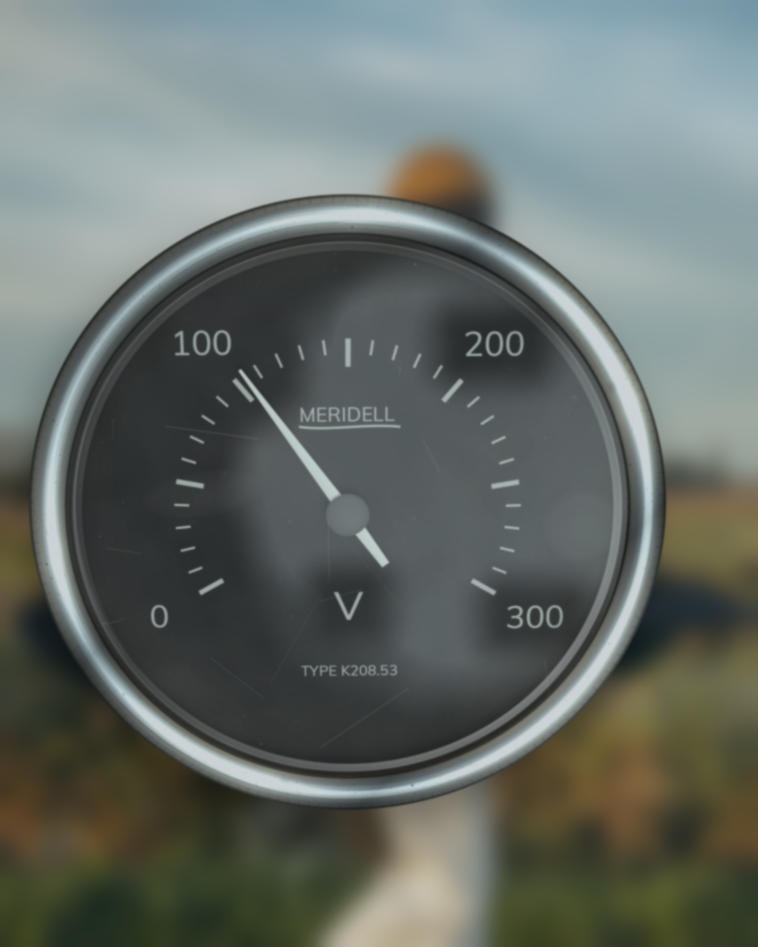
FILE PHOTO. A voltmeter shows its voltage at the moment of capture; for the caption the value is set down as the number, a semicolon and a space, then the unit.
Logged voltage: 105; V
